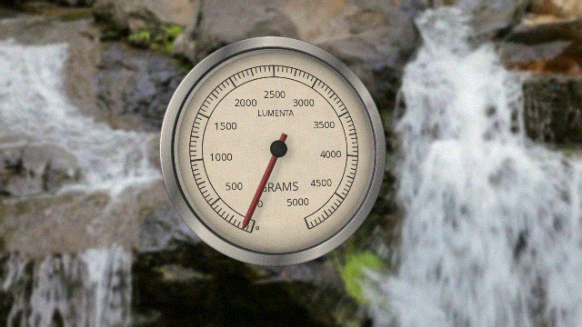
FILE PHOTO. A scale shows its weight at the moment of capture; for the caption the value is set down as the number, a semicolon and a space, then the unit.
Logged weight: 100; g
